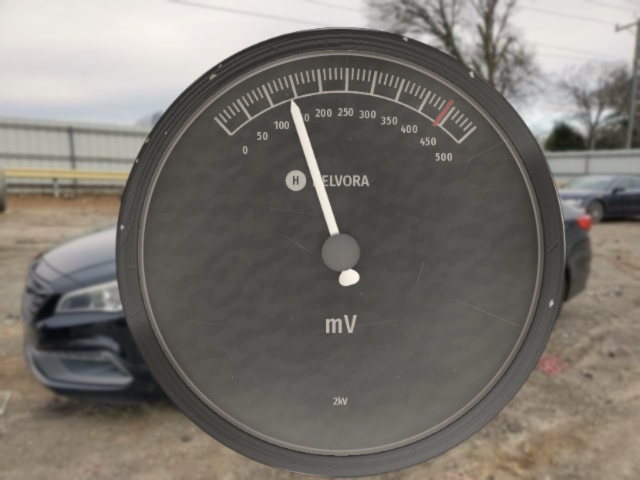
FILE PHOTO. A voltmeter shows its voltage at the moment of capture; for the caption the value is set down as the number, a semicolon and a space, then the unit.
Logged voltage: 140; mV
